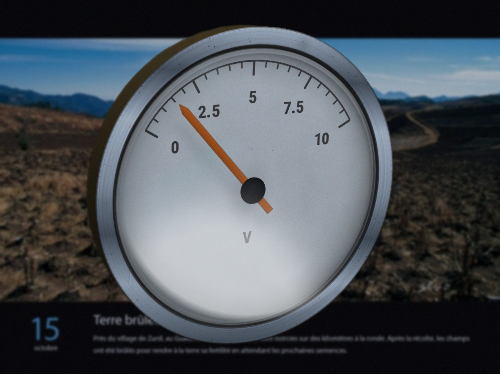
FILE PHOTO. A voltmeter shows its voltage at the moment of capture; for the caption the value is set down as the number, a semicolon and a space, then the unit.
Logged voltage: 1.5; V
